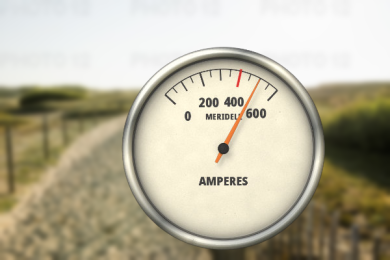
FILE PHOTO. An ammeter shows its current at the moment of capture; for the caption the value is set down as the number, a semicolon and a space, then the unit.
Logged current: 500; A
